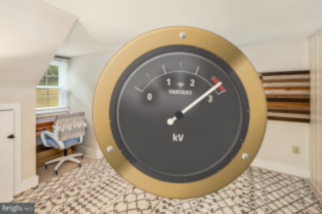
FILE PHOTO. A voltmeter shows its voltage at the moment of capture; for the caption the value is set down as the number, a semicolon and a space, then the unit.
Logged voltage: 2.75; kV
